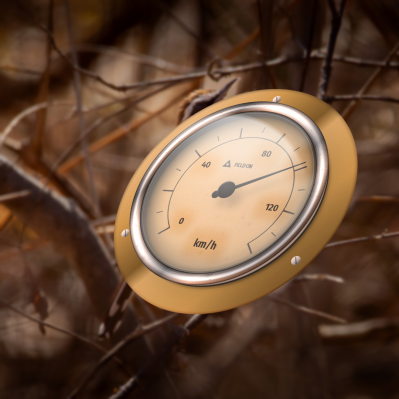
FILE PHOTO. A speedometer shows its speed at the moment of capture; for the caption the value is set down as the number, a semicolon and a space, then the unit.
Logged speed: 100; km/h
